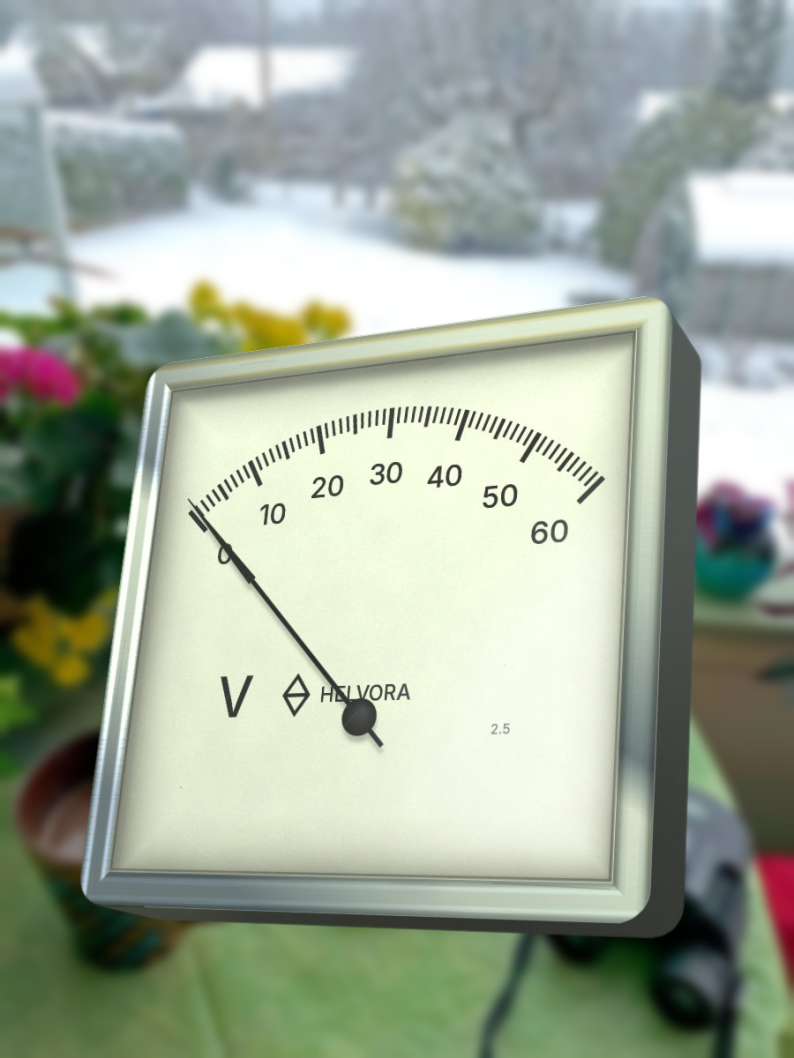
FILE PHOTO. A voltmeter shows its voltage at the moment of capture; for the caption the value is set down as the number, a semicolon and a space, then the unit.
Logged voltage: 1; V
